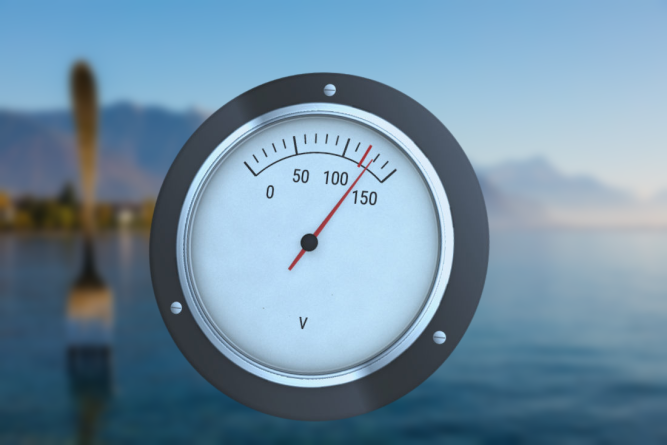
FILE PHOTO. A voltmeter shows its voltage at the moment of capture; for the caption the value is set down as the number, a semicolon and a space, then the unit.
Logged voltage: 130; V
